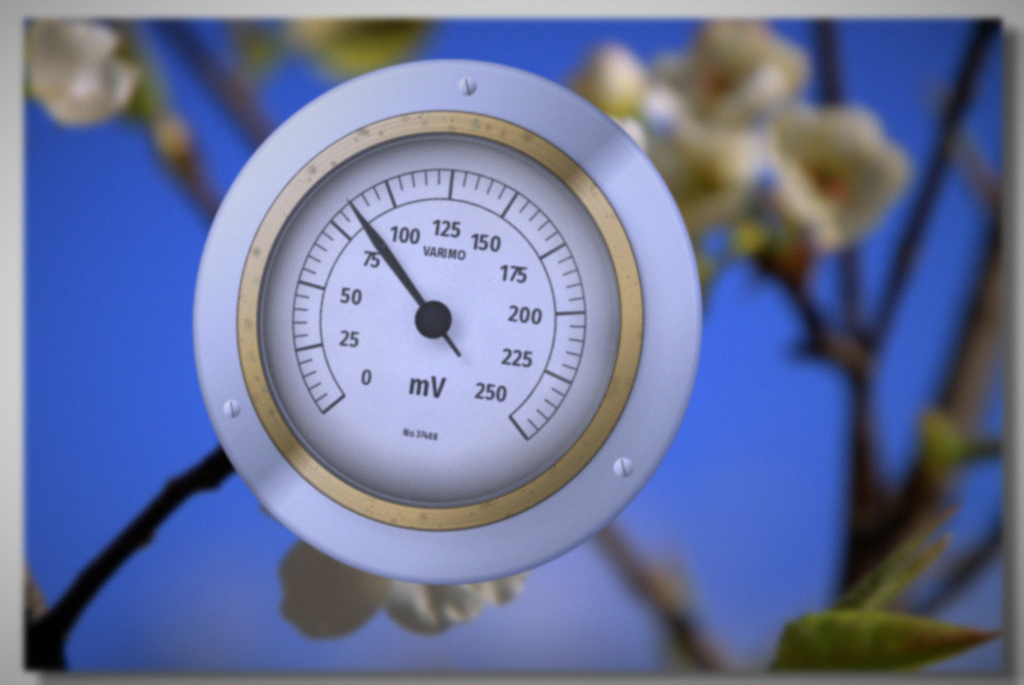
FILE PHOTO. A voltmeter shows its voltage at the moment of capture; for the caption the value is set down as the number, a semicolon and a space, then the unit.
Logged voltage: 85; mV
